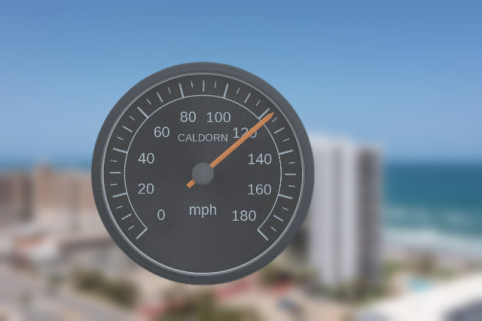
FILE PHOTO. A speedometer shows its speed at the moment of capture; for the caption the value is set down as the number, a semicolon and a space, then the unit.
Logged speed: 122.5; mph
